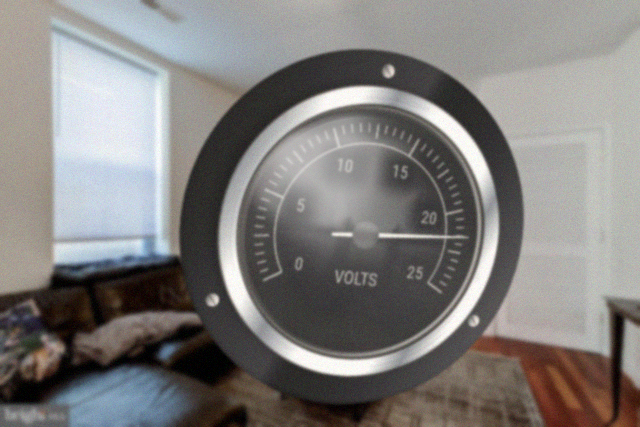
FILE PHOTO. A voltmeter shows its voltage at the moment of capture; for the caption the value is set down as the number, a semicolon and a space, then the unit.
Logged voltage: 21.5; V
